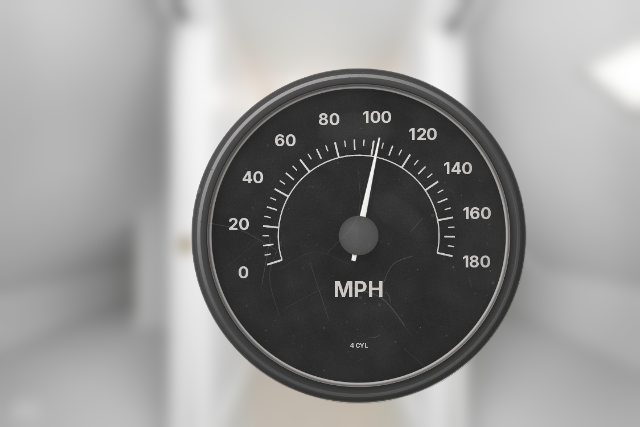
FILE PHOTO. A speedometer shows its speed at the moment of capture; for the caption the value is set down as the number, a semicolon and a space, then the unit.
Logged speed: 102.5; mph
